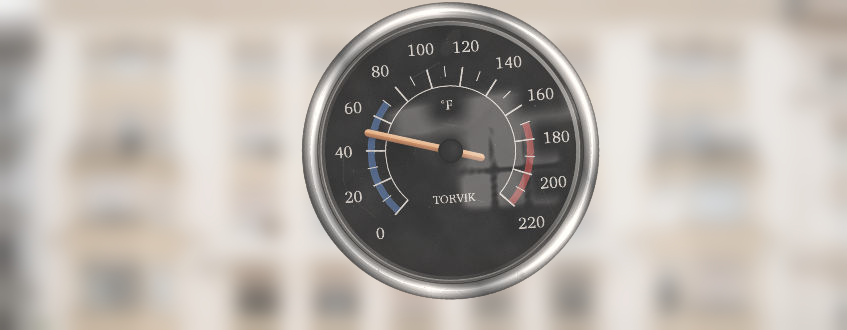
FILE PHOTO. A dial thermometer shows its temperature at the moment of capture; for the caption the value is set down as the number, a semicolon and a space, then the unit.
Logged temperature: 50; °F
